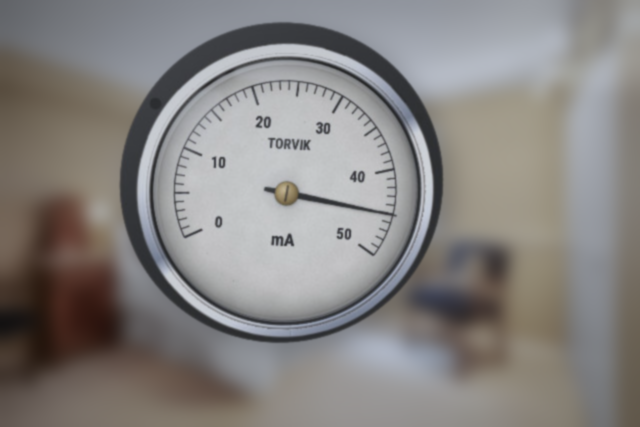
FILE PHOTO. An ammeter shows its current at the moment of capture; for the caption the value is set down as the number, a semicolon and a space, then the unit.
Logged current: 45; mA
